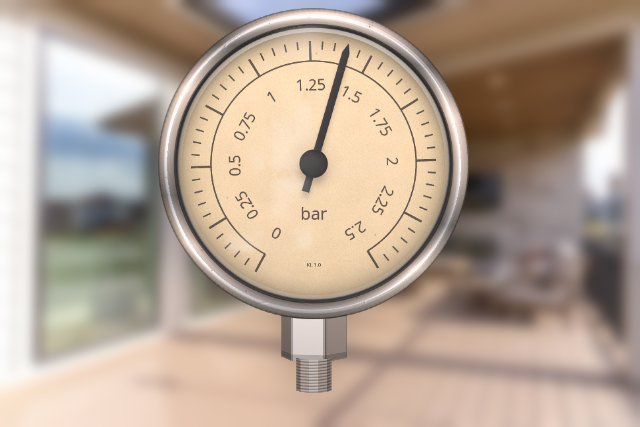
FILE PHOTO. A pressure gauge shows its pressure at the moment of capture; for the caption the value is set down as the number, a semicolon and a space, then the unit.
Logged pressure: 1.4; bar
